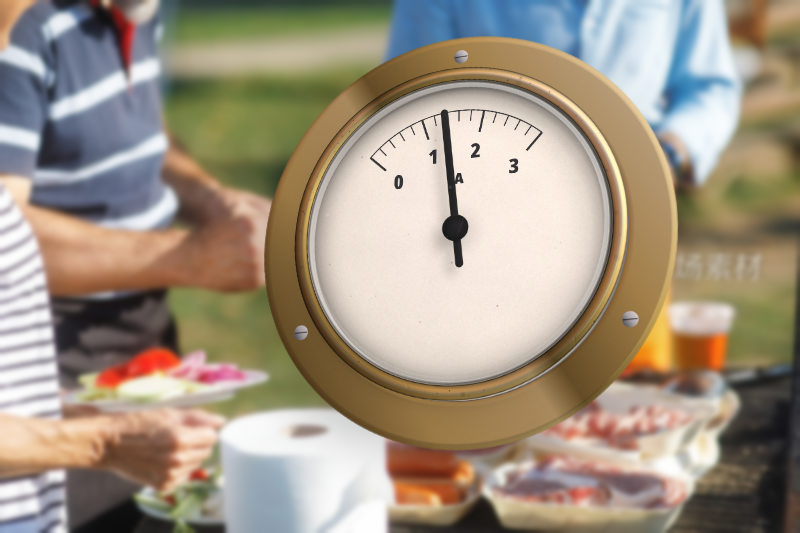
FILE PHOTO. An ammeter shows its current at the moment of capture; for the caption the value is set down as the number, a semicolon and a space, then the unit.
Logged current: 1.4; A
